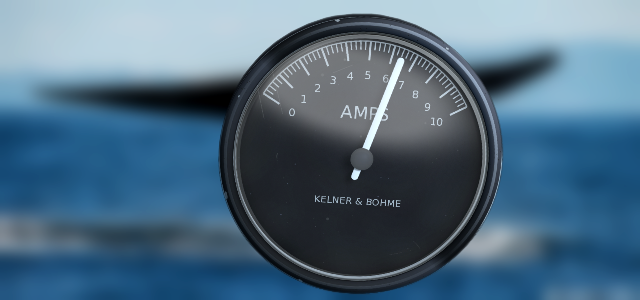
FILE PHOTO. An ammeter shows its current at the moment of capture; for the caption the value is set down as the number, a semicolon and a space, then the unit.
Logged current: 6.4; A
